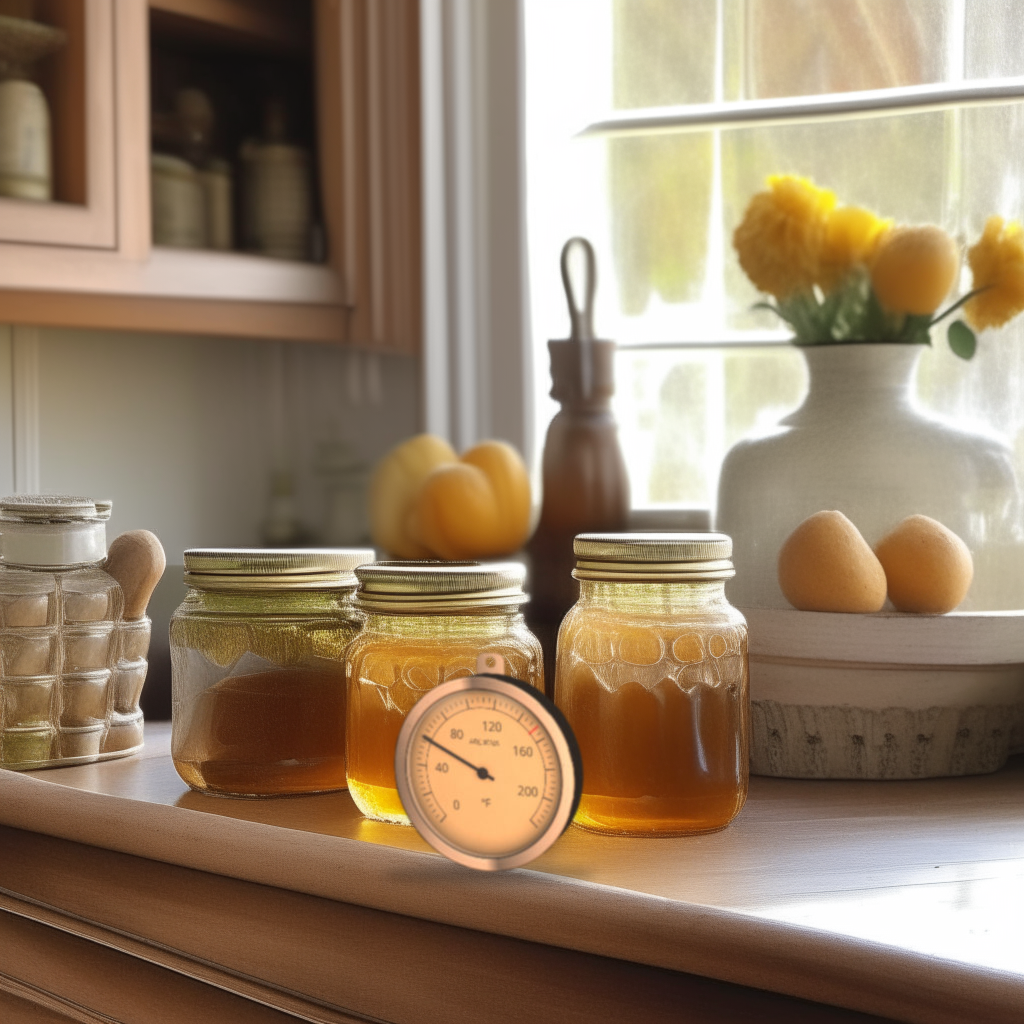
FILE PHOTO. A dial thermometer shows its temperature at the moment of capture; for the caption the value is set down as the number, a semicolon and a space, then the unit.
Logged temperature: 60; °F
